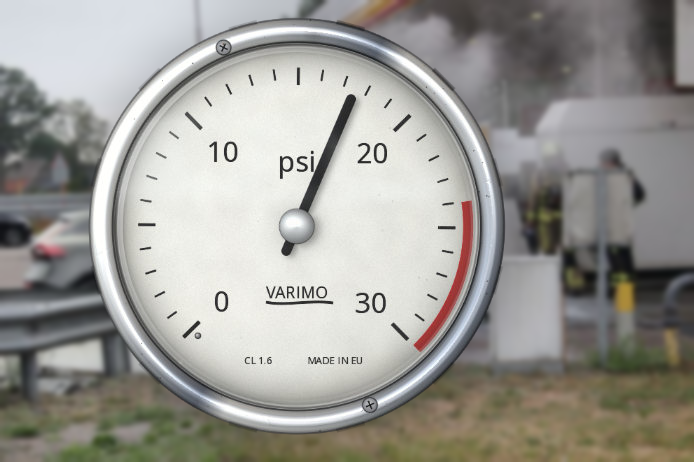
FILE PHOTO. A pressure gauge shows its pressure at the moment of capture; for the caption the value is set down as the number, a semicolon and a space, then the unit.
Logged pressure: 17.5; psi
